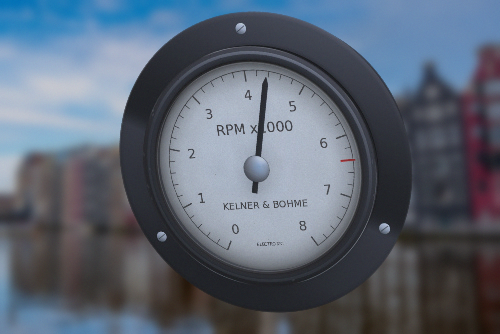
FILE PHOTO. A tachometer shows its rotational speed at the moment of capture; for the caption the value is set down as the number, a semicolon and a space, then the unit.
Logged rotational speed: 4400; rpm
